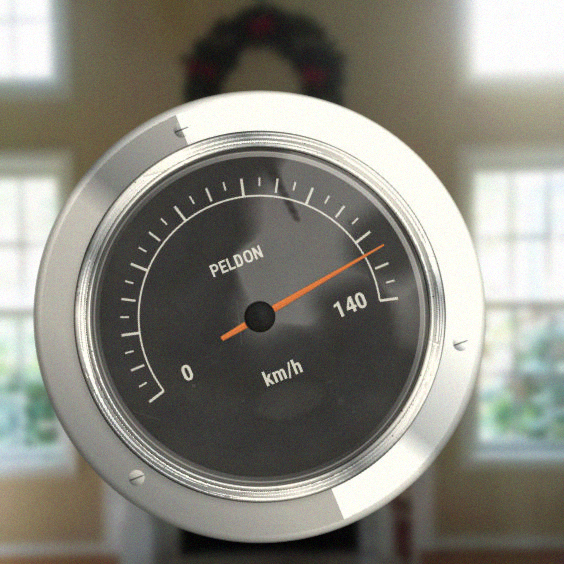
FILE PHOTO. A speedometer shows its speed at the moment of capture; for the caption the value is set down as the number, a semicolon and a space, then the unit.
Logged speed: 125; km/h
